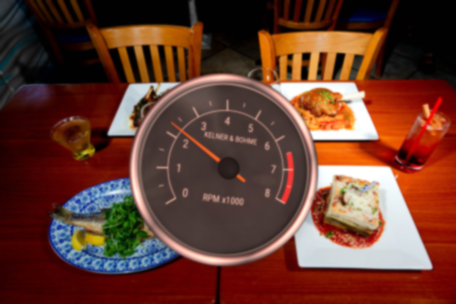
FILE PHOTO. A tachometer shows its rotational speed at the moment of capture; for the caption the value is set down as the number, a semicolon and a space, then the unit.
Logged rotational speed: 2250; rpm
